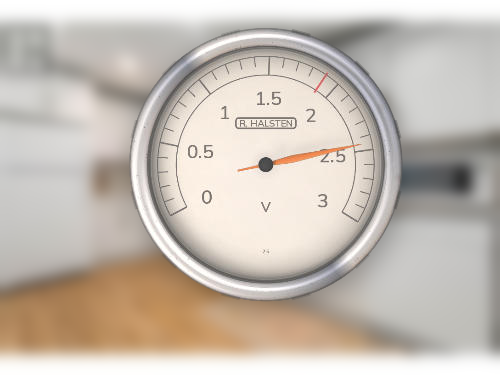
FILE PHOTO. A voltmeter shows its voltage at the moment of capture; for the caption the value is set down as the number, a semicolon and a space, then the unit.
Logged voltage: 2.45; V
